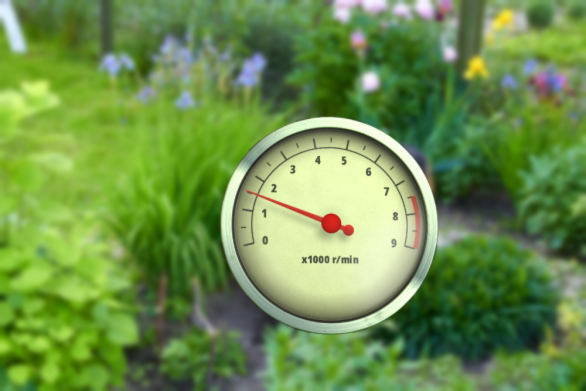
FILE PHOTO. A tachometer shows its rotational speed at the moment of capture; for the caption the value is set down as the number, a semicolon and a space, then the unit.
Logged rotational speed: 1500; rpm
